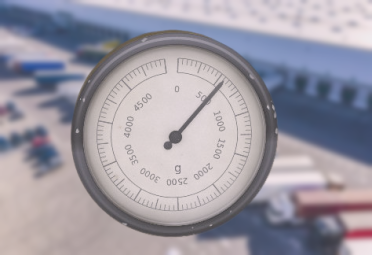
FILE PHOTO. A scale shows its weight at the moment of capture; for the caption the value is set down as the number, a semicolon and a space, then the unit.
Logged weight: 550; g
